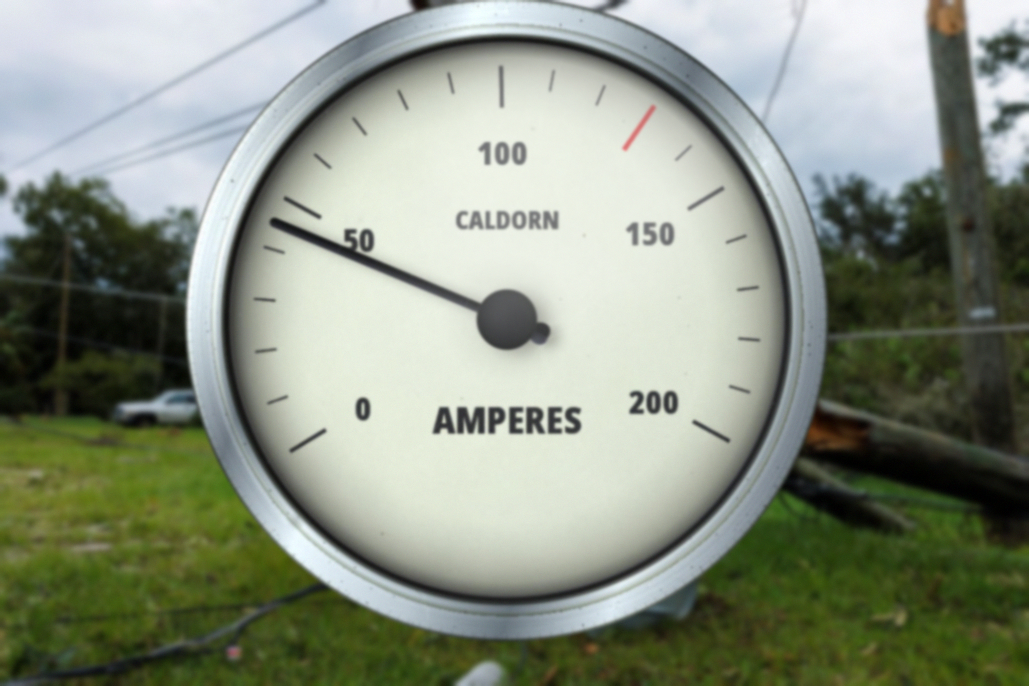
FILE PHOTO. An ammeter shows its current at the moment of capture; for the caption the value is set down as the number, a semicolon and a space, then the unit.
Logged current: 45; A
